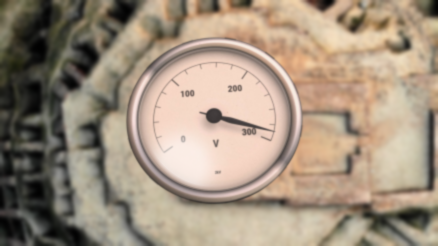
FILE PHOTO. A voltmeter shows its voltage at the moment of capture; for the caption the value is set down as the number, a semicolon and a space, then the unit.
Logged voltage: 290; V
